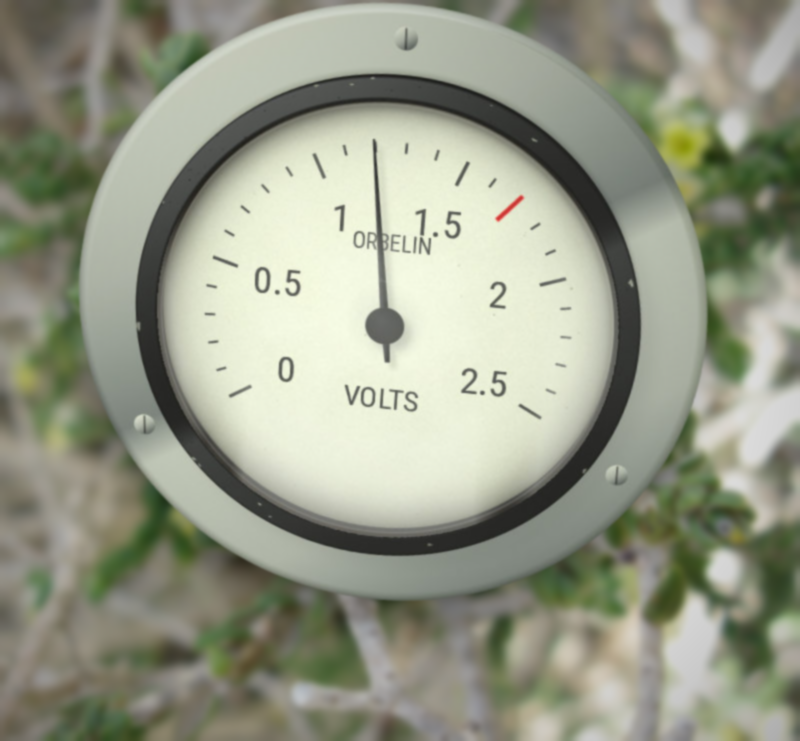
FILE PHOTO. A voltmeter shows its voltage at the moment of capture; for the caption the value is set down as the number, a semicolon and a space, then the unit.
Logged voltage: 1.2; V
